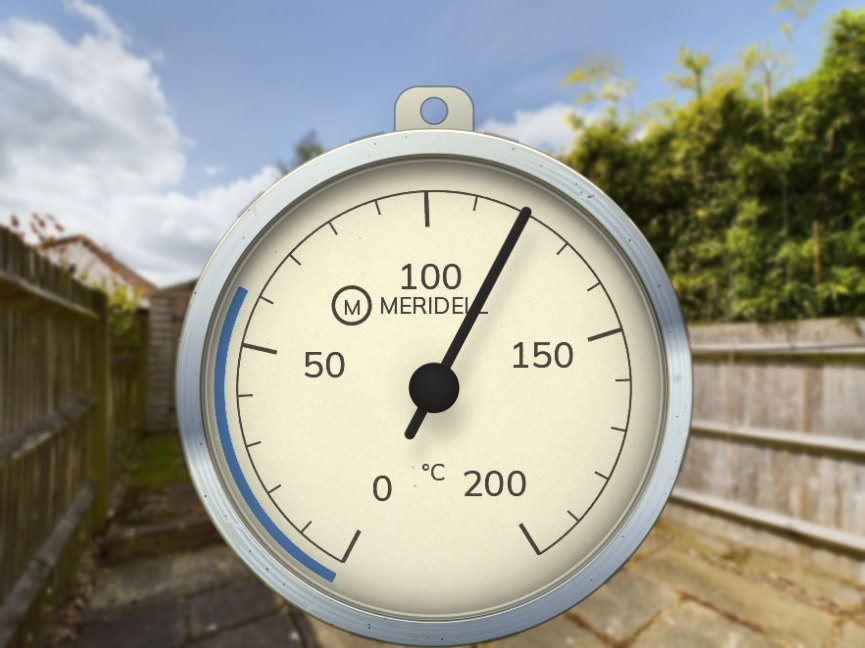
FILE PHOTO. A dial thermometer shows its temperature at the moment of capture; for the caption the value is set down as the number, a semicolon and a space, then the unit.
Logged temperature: 120; °C
